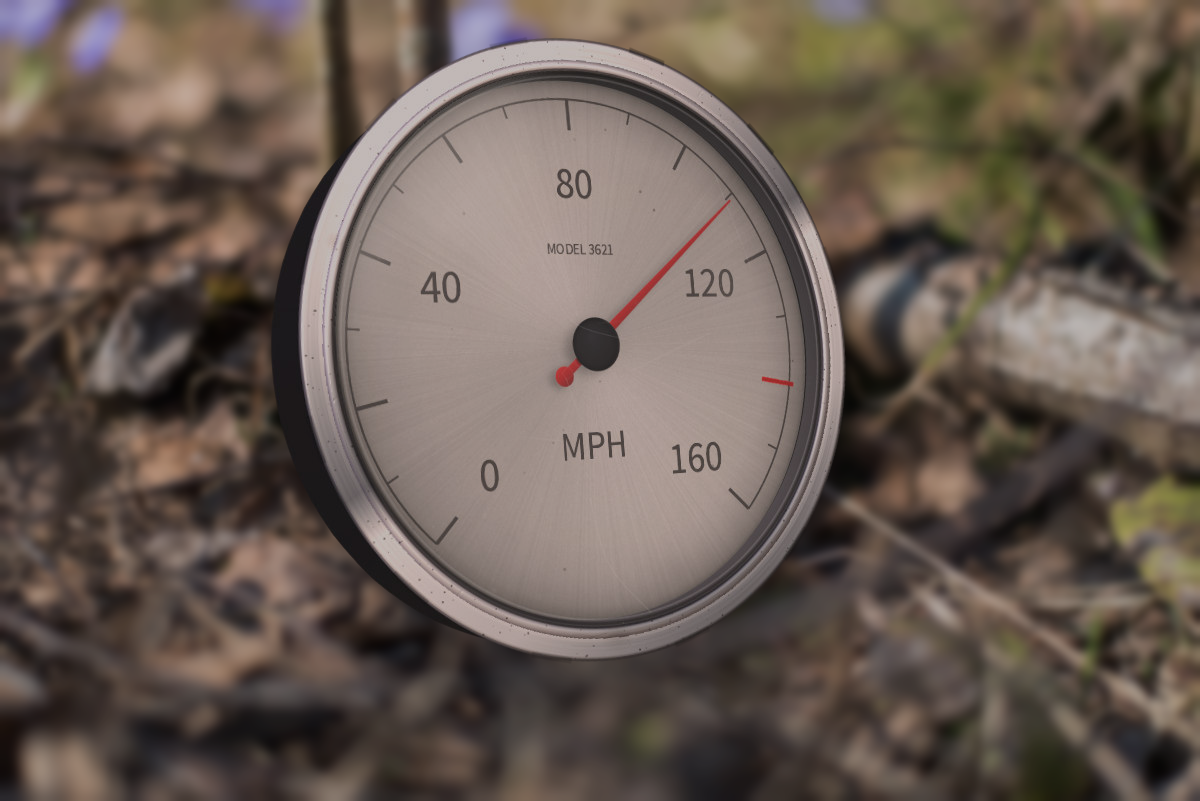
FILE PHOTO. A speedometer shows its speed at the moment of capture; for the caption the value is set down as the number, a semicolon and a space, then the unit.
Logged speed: 110; mph
